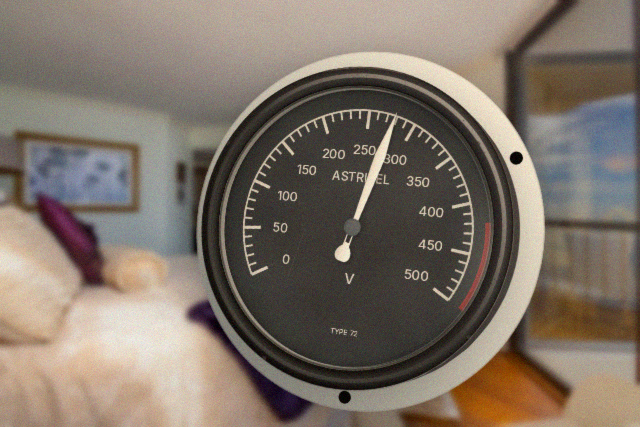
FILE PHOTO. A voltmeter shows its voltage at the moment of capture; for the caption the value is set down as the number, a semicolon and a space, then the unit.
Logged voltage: 280; V
